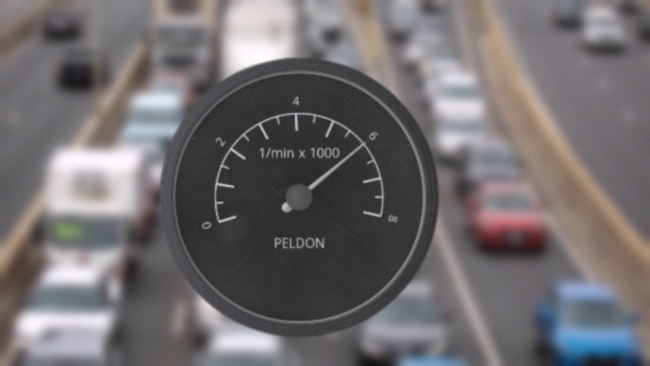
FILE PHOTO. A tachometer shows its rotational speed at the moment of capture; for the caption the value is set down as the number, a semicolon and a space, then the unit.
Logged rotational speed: 6000; rpm
